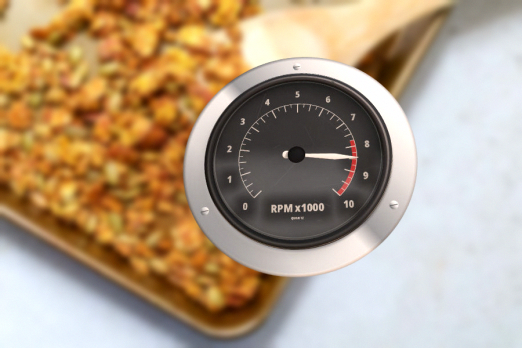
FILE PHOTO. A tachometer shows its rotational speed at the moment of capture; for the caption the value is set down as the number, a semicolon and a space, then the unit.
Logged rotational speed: 8500; rpm
